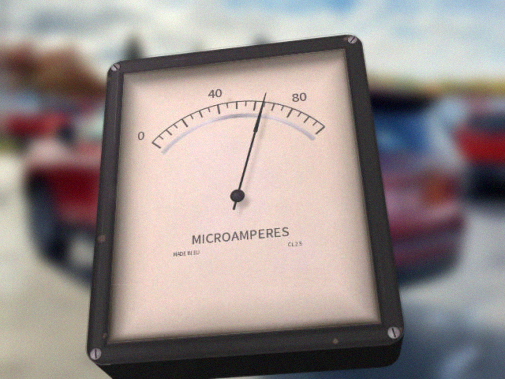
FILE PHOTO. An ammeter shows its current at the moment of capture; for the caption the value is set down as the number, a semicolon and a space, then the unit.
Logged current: 65; µA
